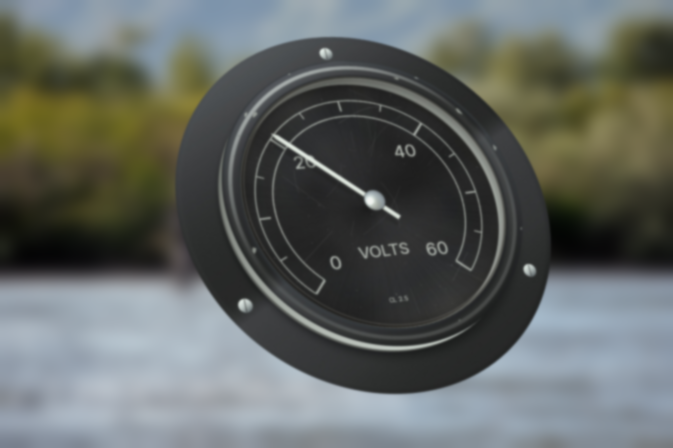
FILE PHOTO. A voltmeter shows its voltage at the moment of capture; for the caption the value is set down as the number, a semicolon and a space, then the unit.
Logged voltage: 20; V
